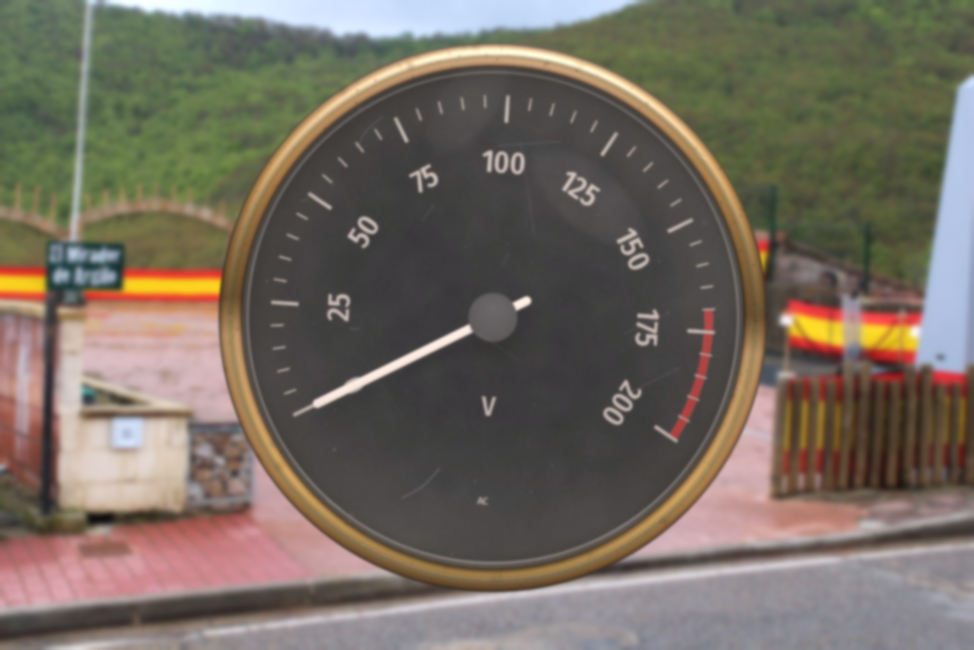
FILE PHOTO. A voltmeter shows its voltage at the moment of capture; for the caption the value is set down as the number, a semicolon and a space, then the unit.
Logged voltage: 0; V
